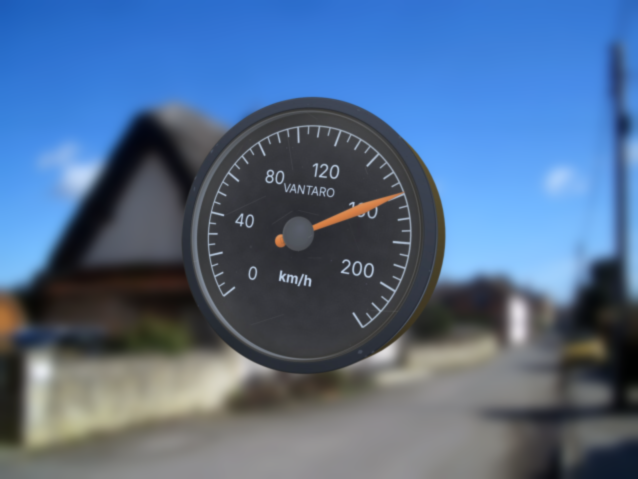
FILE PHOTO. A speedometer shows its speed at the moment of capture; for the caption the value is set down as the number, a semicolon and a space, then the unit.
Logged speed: 160; km/h
